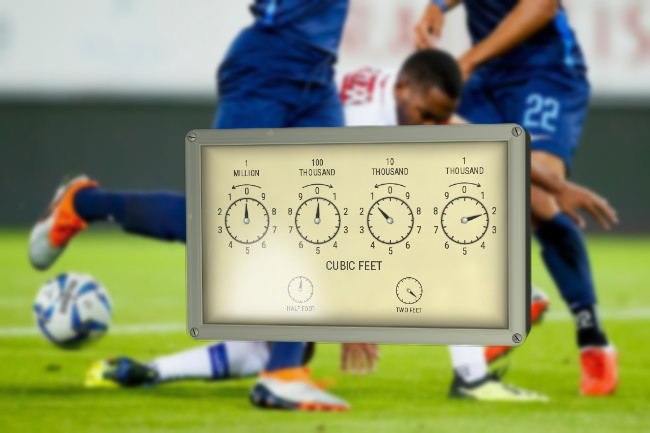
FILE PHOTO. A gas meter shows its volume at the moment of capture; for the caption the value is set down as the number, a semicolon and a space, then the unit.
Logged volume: 1200; ft³
